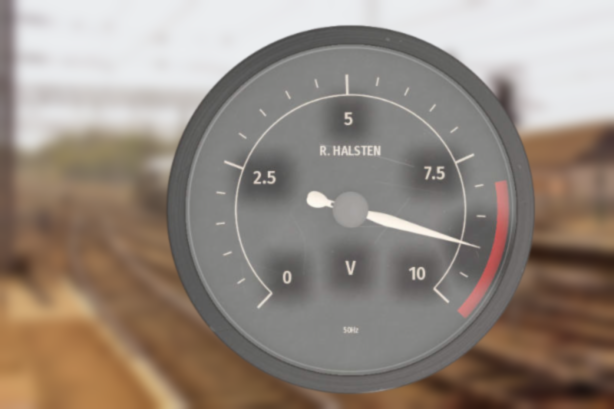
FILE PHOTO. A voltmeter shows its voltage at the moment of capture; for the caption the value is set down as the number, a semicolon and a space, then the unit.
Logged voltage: 9; V
